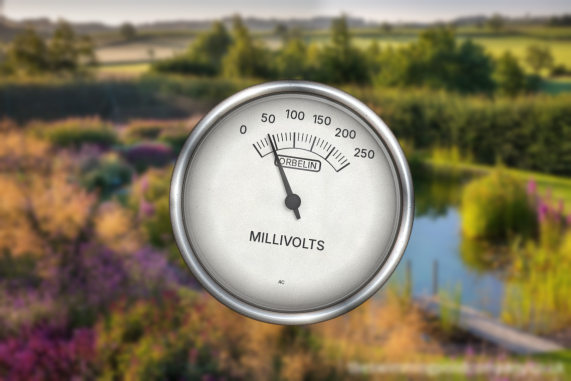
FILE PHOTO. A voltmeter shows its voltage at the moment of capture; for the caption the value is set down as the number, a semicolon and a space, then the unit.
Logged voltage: 40; mV
